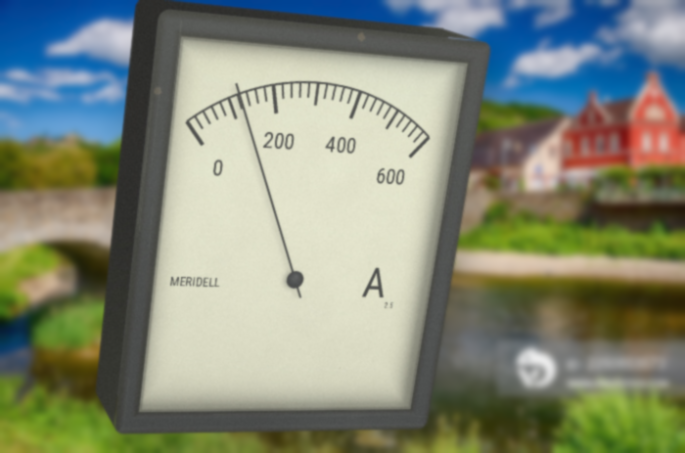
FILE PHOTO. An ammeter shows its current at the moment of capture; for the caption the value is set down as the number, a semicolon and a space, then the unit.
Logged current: 120; A
